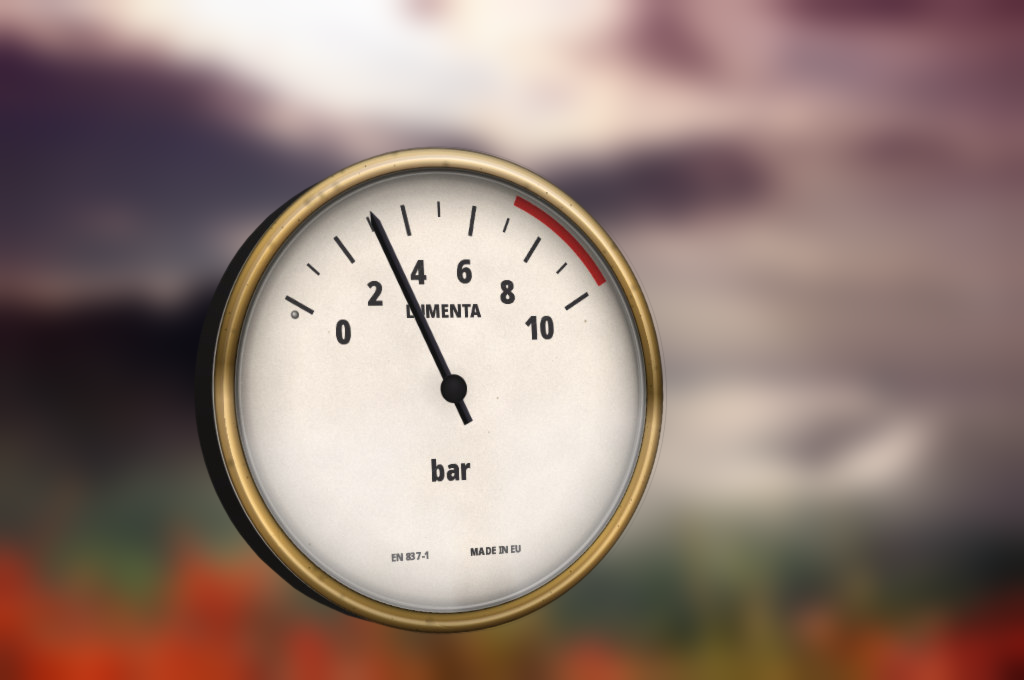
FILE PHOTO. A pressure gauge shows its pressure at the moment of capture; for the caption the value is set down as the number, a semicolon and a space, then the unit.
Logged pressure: 3; bar
